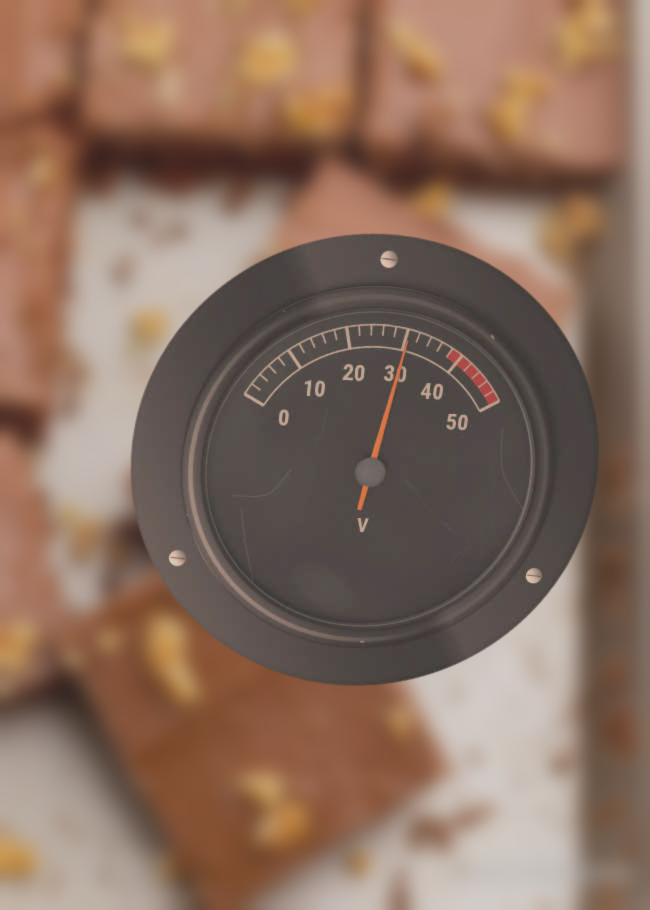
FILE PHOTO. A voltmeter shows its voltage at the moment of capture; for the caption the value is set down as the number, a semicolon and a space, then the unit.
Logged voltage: 30; V
